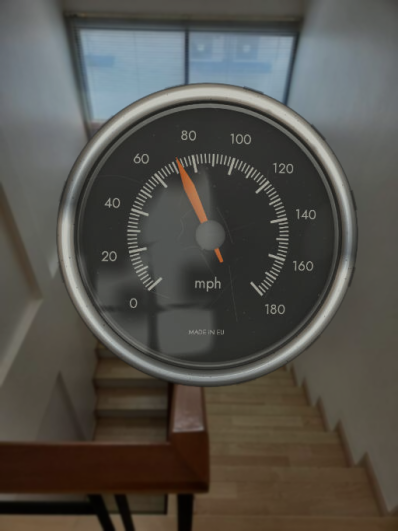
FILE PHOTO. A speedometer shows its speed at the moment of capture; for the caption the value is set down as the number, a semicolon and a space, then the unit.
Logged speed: 72; mph
